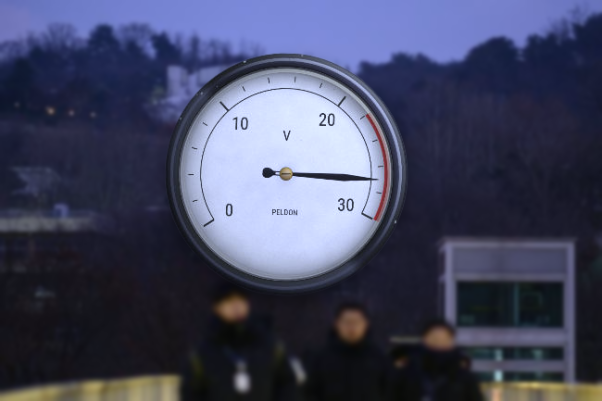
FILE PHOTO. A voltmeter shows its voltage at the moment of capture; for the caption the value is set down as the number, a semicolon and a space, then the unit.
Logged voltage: 27; V
